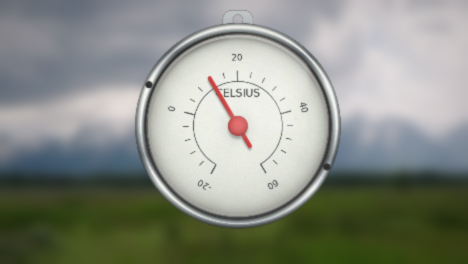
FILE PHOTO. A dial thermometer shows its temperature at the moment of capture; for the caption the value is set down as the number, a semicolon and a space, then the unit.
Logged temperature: 12; °C
